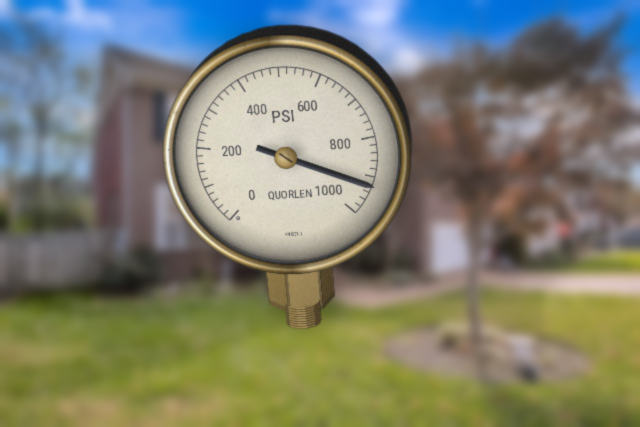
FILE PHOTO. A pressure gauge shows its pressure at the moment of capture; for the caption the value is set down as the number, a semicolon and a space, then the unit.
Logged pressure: 920; psi
